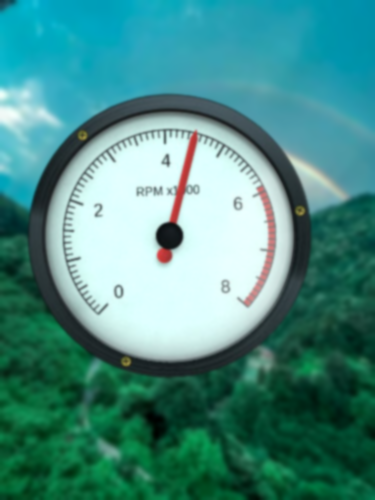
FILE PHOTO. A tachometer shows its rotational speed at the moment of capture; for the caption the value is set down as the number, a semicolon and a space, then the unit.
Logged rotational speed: 4500; rpm
